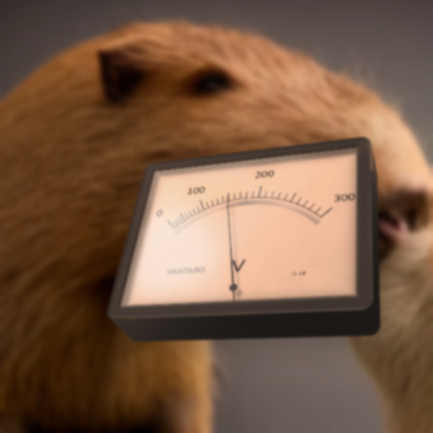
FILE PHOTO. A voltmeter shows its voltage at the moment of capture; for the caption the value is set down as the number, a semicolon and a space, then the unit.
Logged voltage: 150; V
